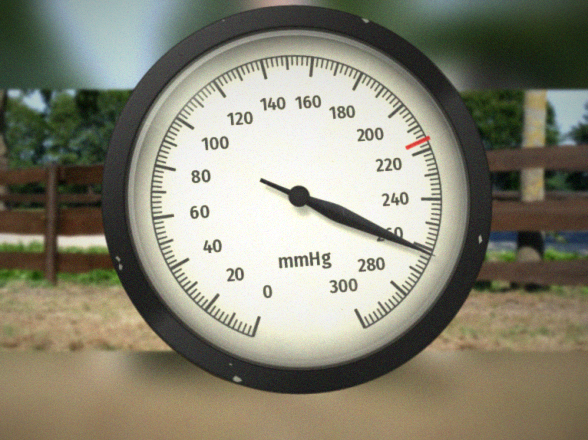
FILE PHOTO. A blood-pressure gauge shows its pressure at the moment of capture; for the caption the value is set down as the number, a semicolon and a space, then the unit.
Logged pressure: 262; mmHg
